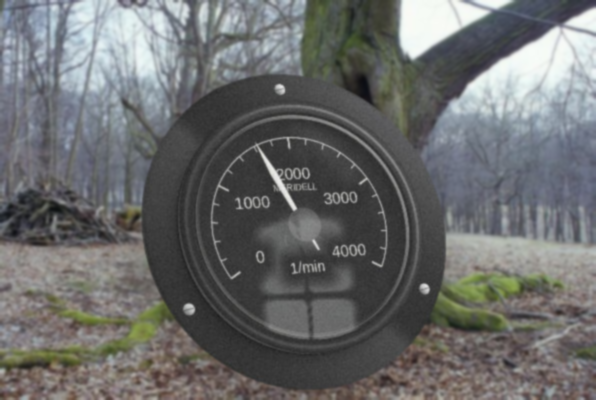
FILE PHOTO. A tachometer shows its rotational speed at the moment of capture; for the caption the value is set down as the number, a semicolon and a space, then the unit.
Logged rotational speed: 1600; rpm
